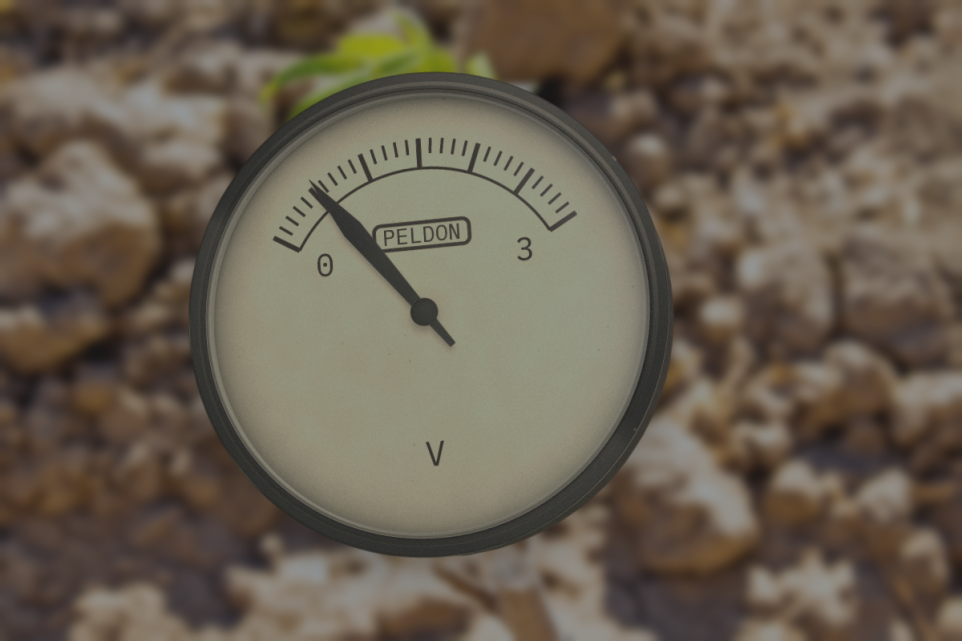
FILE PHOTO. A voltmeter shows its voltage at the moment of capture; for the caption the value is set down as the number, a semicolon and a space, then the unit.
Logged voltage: 0.55; V
